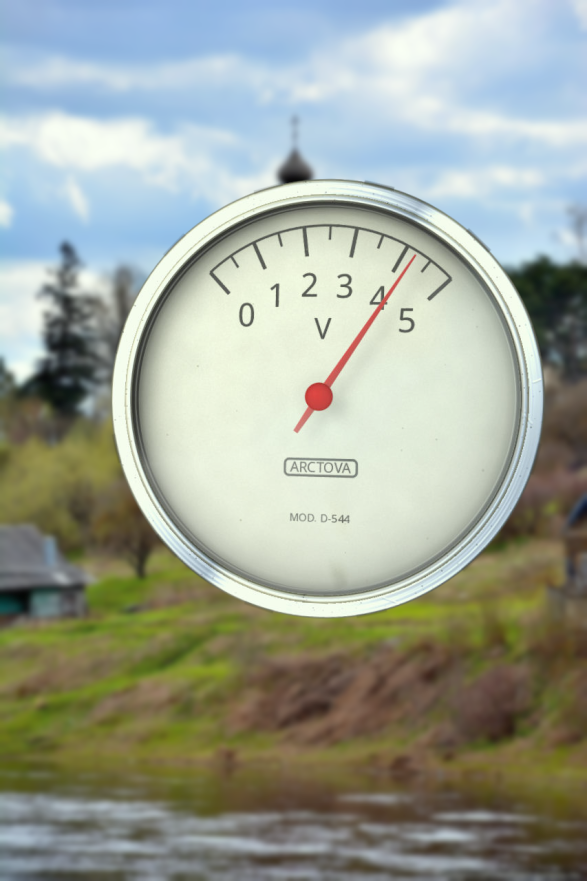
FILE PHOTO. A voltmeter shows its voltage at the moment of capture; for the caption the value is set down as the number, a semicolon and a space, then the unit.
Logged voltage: 4.25; V
